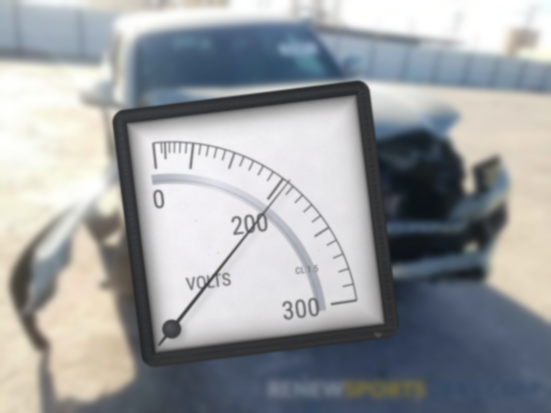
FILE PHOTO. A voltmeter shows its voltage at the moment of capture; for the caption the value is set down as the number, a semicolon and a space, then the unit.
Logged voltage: 205; V
